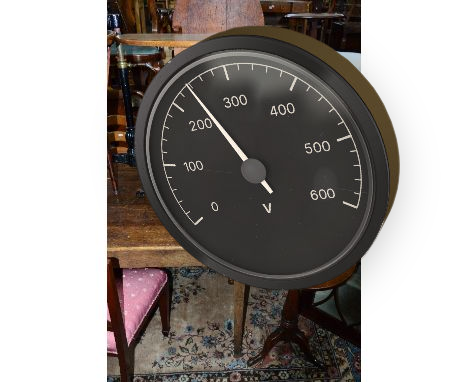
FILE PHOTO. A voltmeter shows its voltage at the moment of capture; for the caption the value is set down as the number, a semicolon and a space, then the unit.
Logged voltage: 240; V
